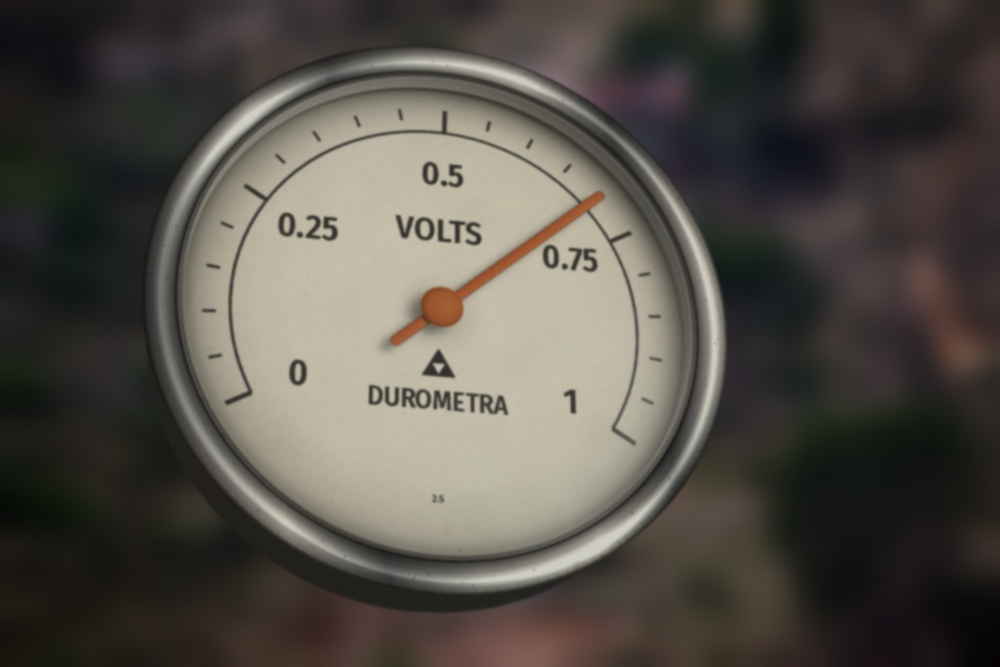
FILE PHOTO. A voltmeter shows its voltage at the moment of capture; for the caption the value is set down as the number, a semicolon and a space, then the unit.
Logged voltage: 0.7; V
